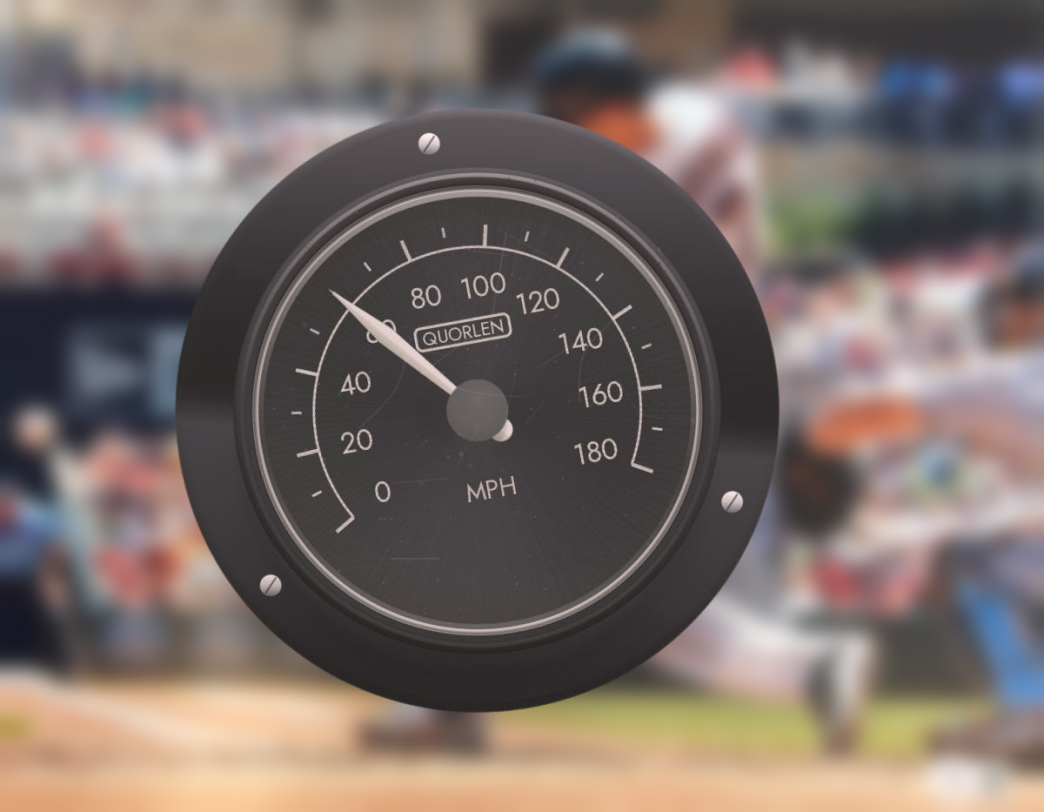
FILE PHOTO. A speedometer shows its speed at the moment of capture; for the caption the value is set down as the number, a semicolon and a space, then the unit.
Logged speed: 60; mph
